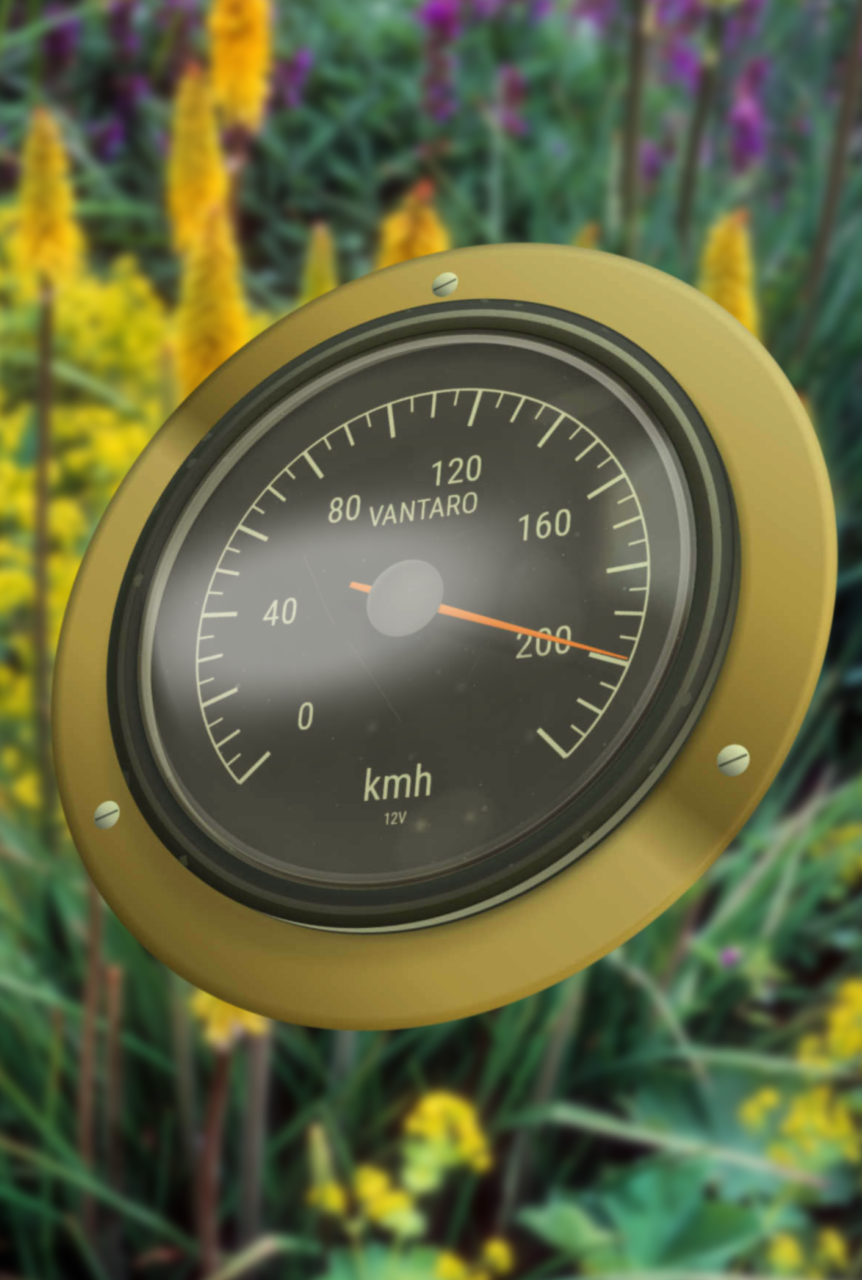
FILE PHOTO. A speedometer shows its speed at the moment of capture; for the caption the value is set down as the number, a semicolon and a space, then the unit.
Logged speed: 200; km/h
